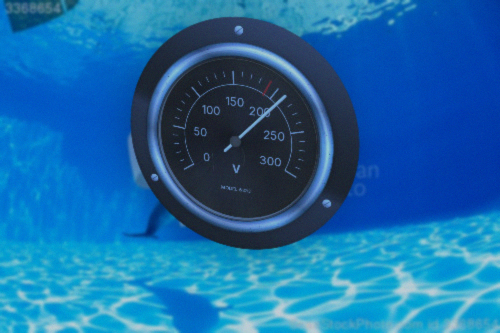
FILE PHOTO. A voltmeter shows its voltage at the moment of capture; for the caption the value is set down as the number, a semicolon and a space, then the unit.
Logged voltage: 210; V
